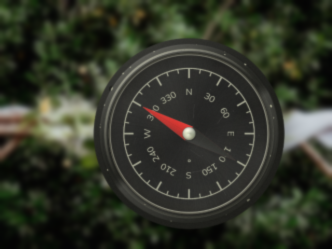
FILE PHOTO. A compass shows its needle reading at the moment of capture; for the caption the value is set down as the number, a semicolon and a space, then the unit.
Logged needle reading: 300; °
